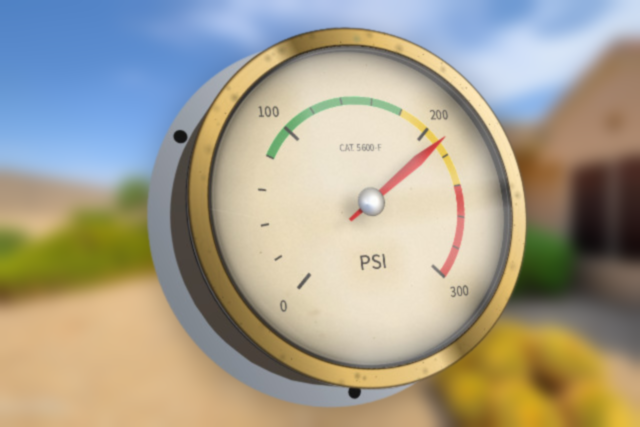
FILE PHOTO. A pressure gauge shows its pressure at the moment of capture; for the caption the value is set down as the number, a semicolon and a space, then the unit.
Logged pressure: 210; psi
